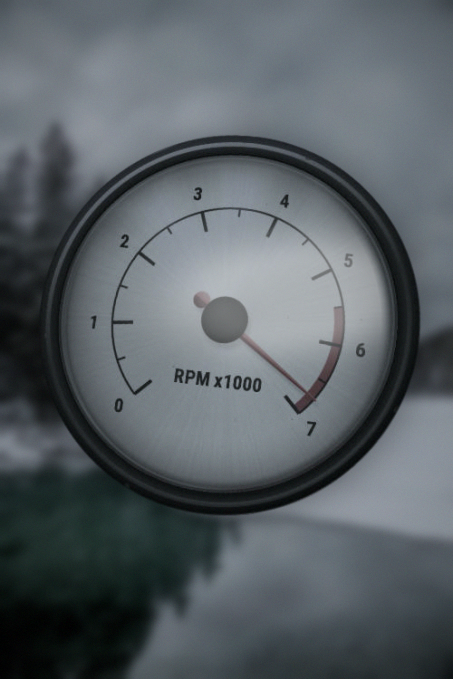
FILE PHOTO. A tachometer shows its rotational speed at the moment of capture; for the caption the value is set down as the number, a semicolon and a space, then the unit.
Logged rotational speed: 6750; rpm
